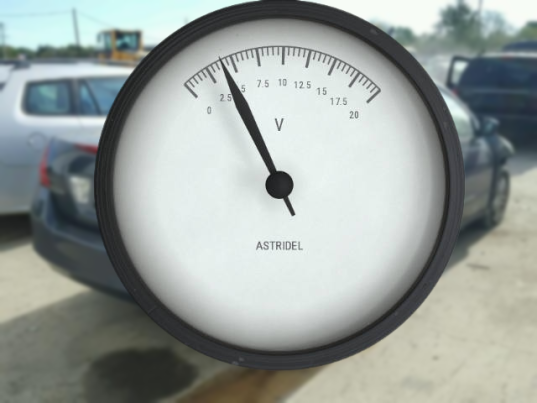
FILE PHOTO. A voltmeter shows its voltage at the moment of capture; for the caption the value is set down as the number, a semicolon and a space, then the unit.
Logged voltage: 4; V
